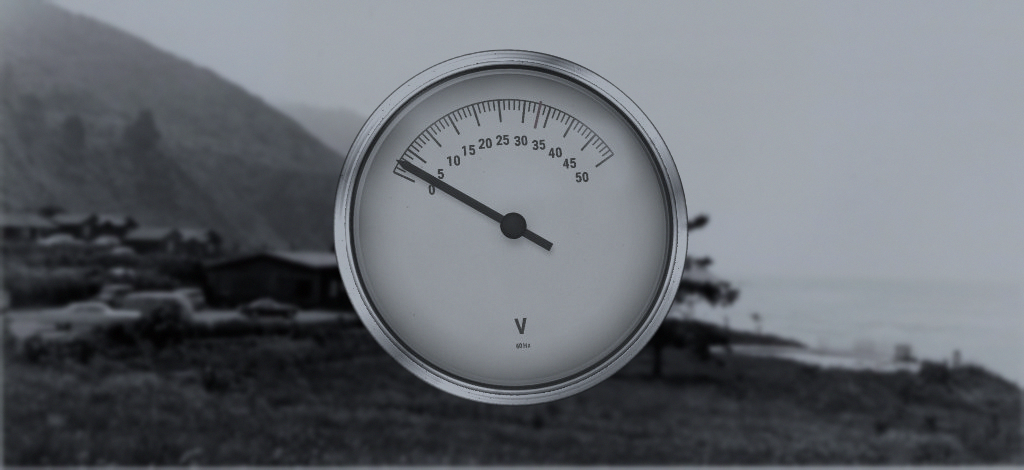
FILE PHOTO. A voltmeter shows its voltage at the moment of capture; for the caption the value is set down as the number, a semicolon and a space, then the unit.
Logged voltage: 2; V
